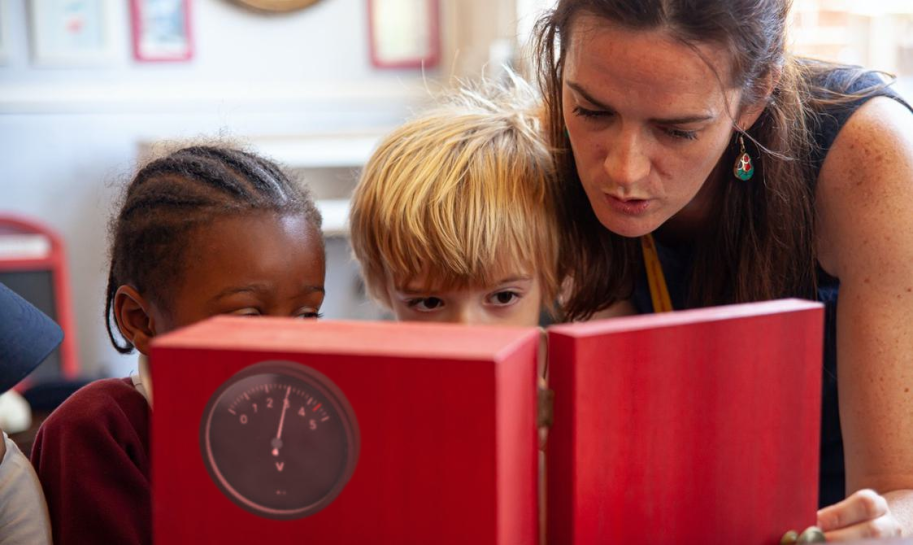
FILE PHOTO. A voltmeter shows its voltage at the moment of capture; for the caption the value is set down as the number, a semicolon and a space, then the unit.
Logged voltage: 3; V
